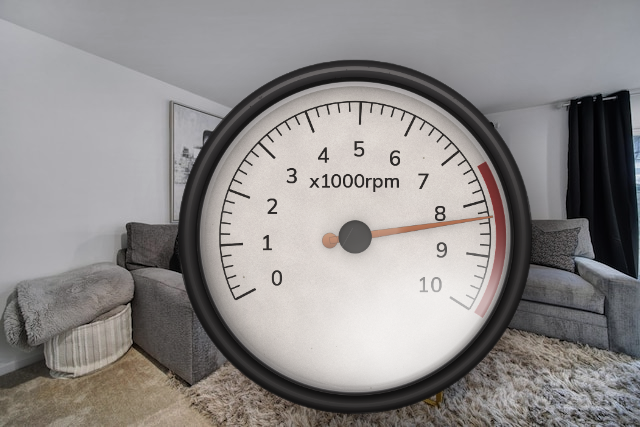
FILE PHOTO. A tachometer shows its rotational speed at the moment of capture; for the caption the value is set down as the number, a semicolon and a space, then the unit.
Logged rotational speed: 8300; rpm
